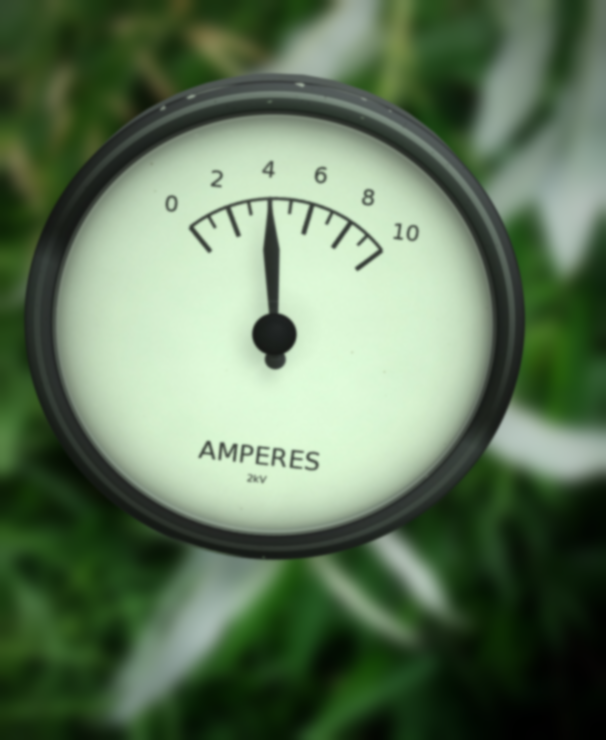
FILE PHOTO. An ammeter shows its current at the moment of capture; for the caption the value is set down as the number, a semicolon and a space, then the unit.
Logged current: 4; A
